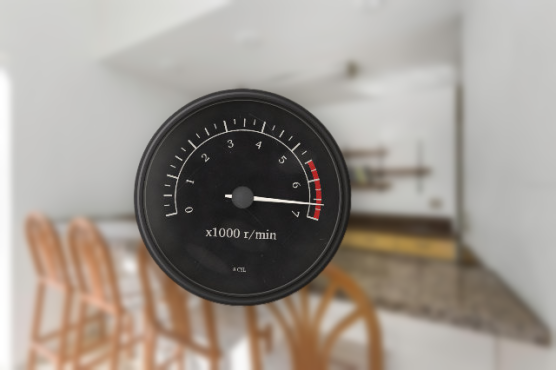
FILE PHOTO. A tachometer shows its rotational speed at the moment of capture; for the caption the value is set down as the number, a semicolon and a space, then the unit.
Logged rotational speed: 6625; rpm
